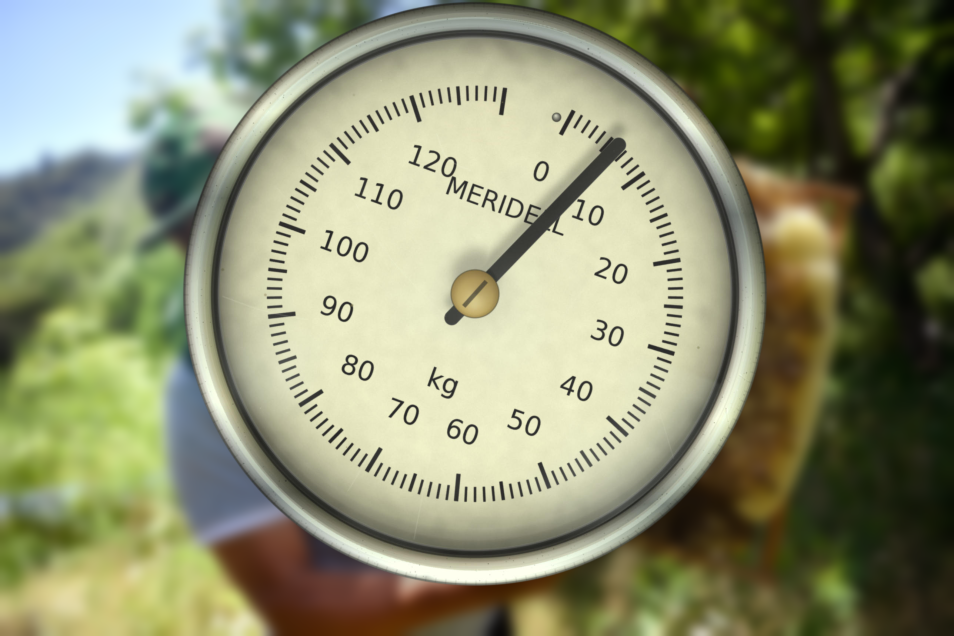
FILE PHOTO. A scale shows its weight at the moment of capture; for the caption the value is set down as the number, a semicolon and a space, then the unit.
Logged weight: 6; kg
